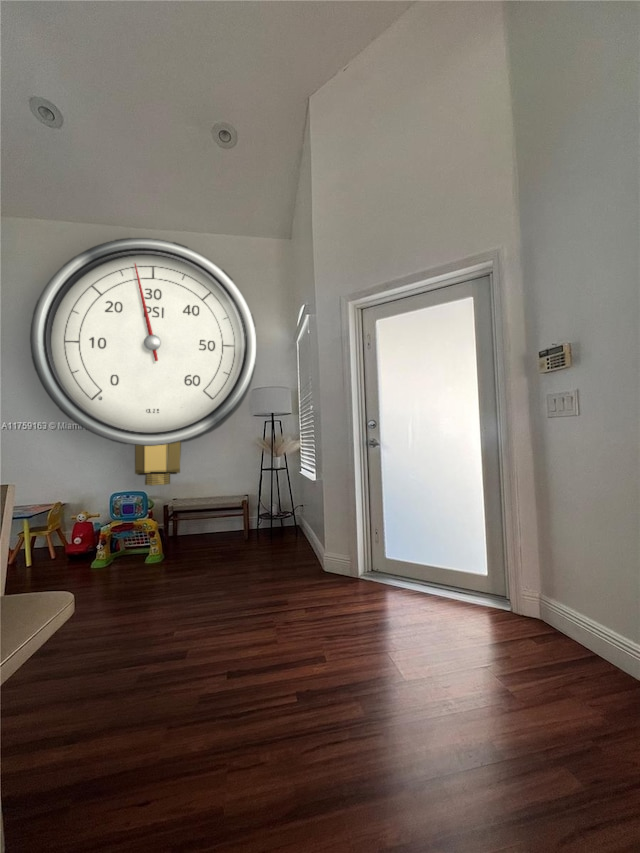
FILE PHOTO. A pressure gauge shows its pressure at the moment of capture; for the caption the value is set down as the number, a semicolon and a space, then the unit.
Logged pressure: 27.5; psi
